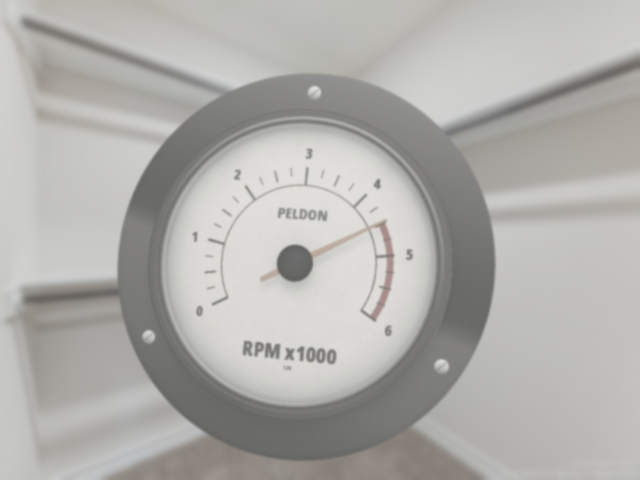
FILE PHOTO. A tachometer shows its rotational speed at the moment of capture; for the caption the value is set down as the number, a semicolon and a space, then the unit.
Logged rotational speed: 4500; rpm
